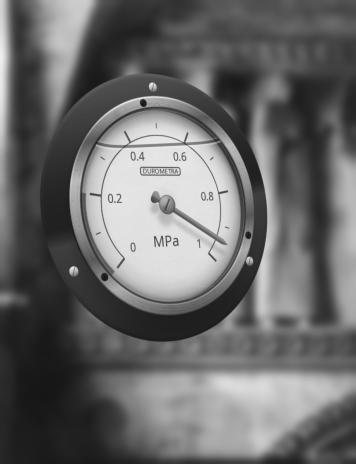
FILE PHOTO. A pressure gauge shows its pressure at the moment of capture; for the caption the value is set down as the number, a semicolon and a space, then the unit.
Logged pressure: 0.95; MPa
